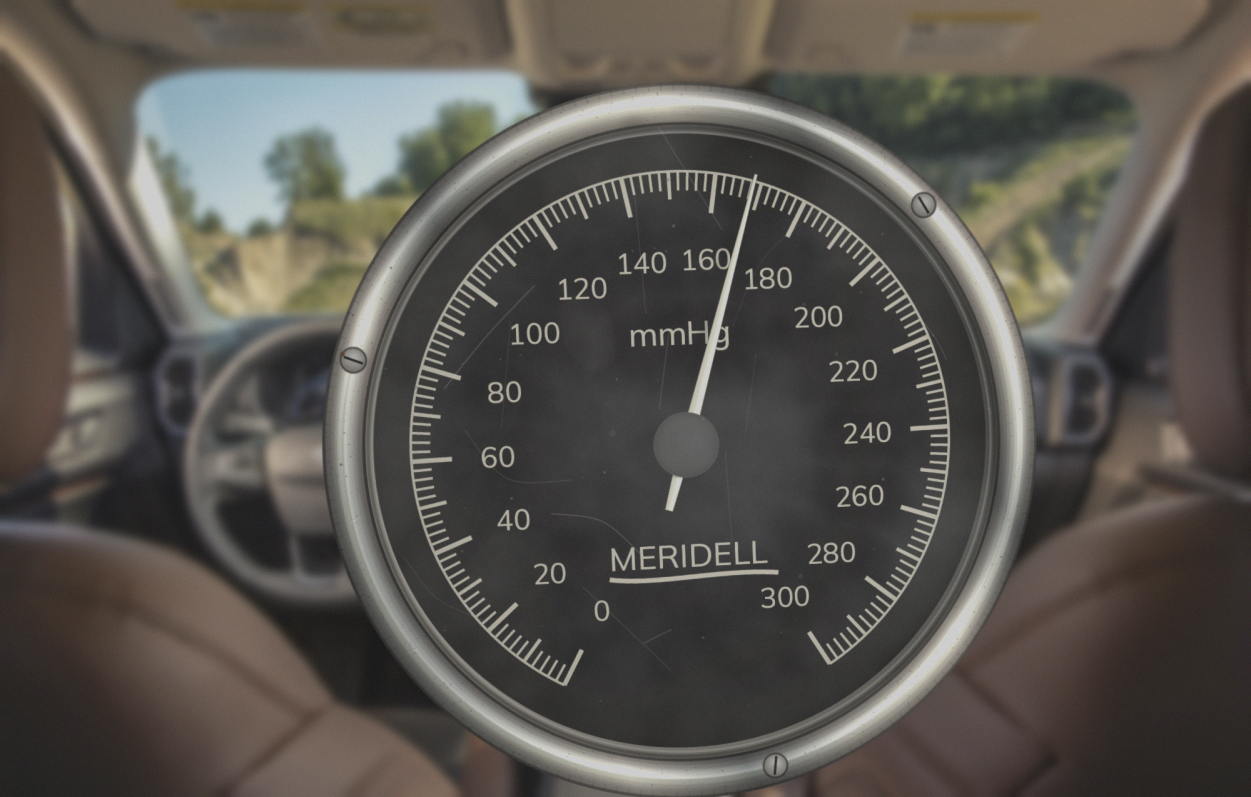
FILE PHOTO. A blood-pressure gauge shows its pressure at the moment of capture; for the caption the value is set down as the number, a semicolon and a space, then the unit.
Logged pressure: 168; mmHg
